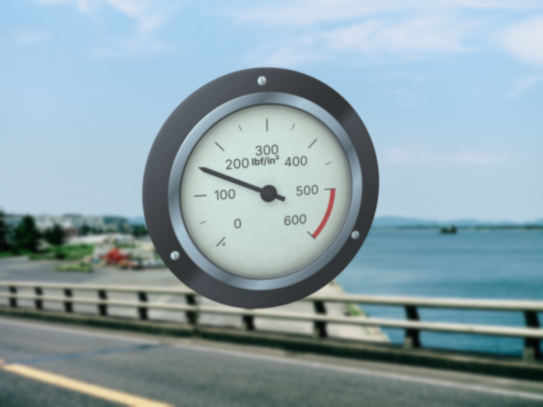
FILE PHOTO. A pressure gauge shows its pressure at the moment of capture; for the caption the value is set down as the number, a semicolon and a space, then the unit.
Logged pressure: 150; psi
